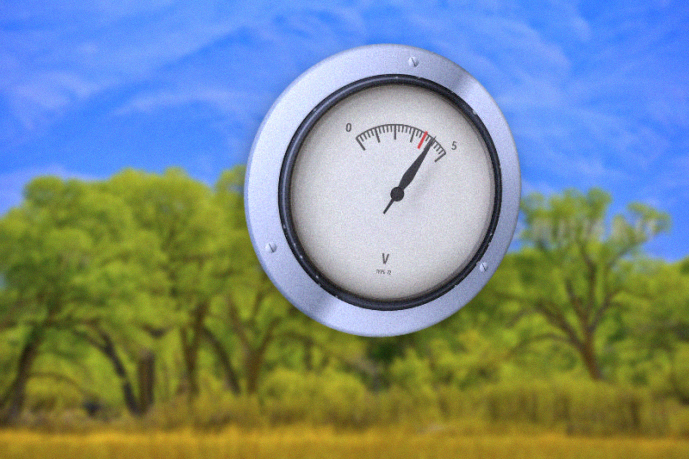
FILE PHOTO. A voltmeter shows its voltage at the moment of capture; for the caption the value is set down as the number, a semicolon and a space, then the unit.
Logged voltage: 4; V
